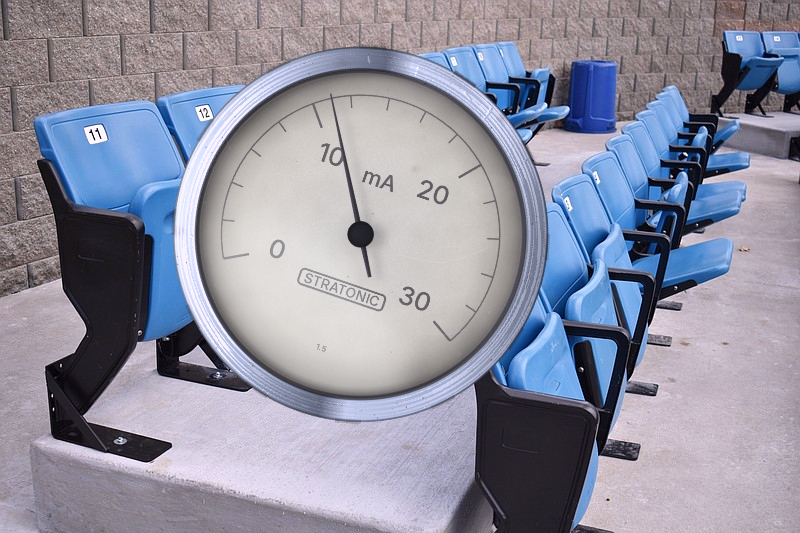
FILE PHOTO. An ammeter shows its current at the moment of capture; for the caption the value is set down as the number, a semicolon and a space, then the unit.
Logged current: 11; mA
